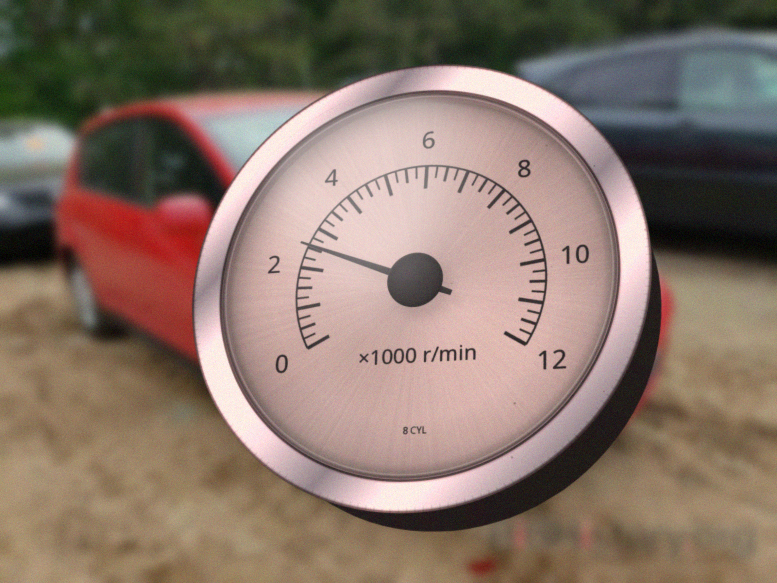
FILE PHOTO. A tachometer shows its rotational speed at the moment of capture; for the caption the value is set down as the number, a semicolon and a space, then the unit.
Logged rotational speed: 2500; rpm
